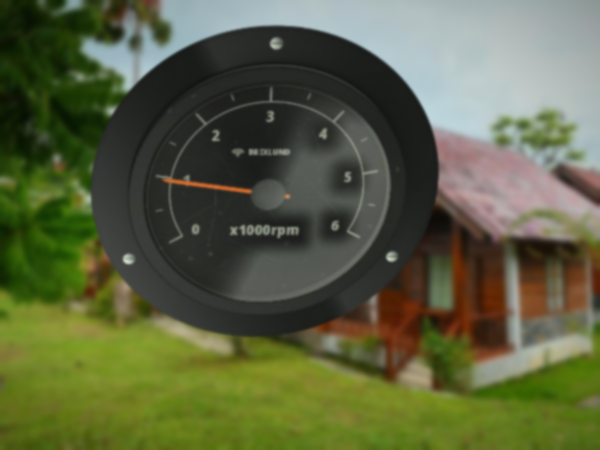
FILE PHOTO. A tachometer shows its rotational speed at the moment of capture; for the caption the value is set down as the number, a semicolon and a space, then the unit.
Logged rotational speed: 1000; rpm
